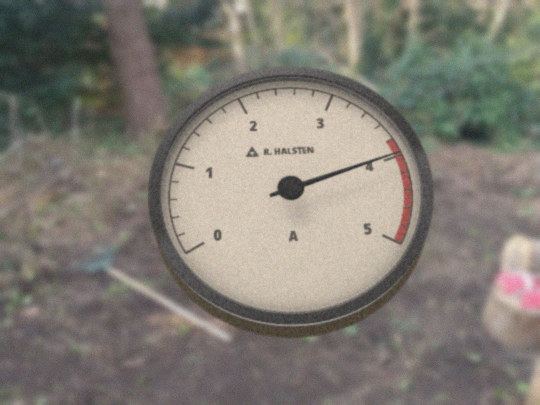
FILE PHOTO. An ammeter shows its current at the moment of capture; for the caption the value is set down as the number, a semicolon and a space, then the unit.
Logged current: 4; A
